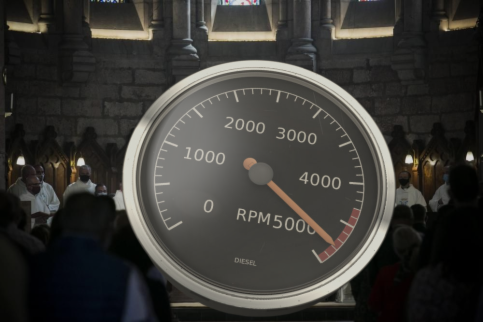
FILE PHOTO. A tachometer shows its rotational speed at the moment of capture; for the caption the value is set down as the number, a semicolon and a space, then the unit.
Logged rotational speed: 4800; rpm
